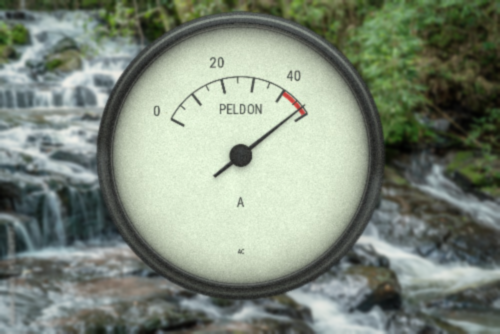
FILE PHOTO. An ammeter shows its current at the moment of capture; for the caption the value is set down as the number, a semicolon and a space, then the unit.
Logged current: 47.5; A
